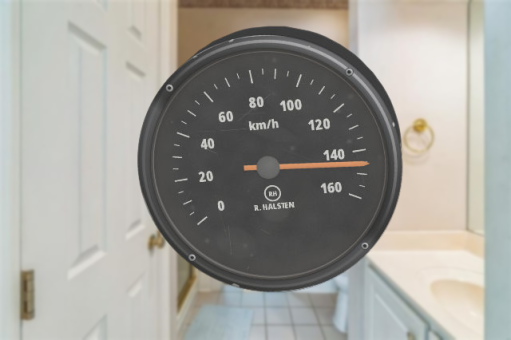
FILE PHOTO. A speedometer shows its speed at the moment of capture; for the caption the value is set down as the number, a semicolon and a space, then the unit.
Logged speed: 145; km/h
